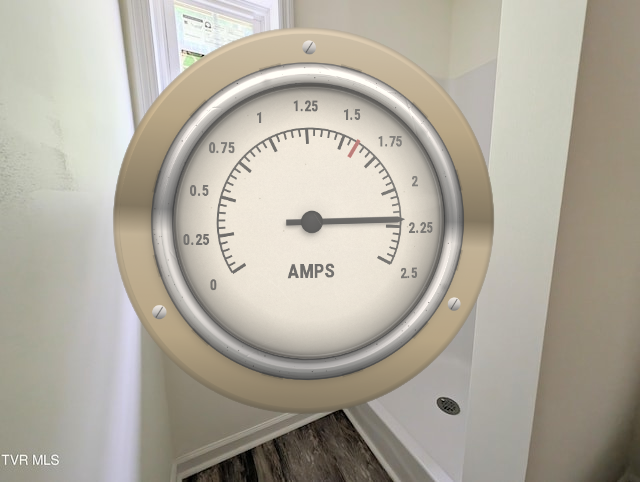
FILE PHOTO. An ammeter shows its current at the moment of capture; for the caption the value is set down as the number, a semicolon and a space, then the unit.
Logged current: 2.2; A
